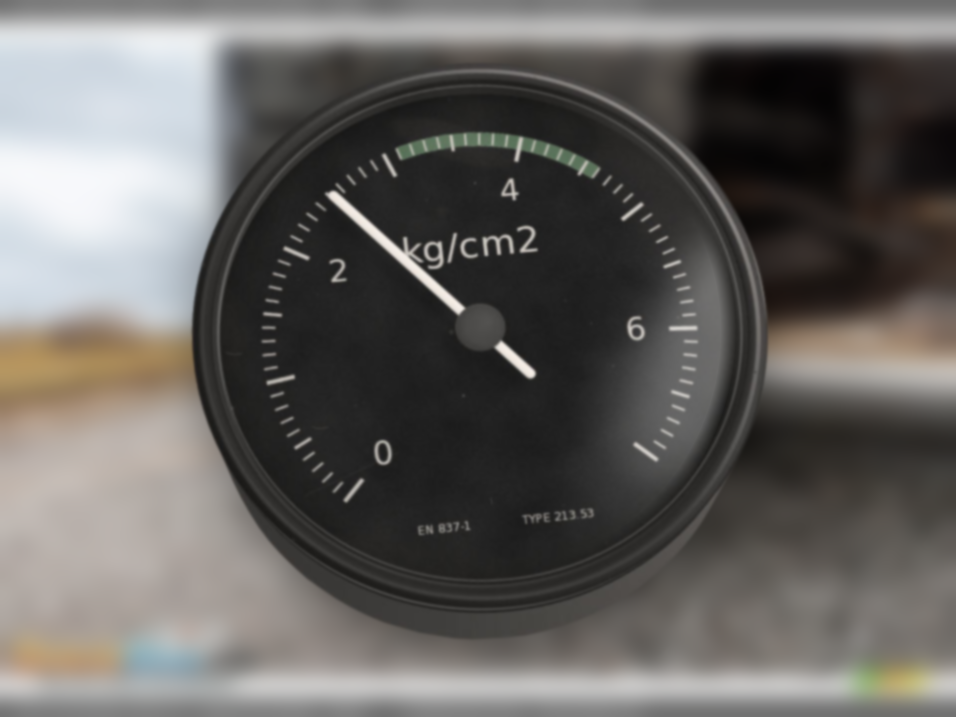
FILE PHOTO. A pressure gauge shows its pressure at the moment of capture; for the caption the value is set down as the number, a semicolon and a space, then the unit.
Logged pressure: 2.5; kg/cm²
